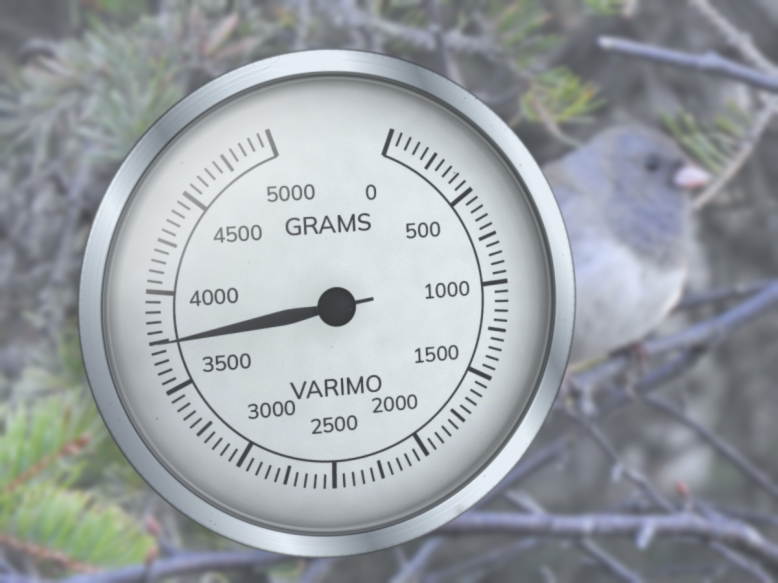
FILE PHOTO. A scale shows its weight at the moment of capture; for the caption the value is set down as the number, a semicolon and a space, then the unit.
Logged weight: 3750; g
